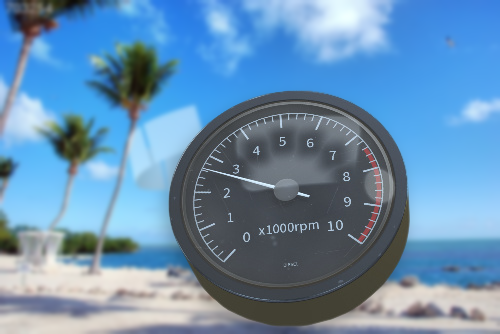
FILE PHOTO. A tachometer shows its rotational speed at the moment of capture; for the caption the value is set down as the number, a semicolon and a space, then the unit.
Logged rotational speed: 2600; rpm
